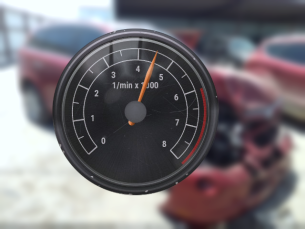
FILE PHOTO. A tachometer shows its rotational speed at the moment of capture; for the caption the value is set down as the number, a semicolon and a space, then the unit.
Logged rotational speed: 4500; rpm
